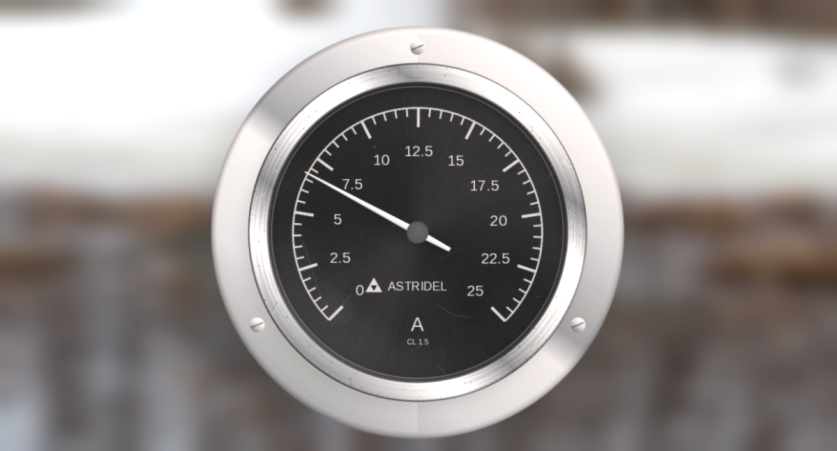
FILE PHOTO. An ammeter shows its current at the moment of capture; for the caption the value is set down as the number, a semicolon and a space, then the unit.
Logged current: 6.75; A
